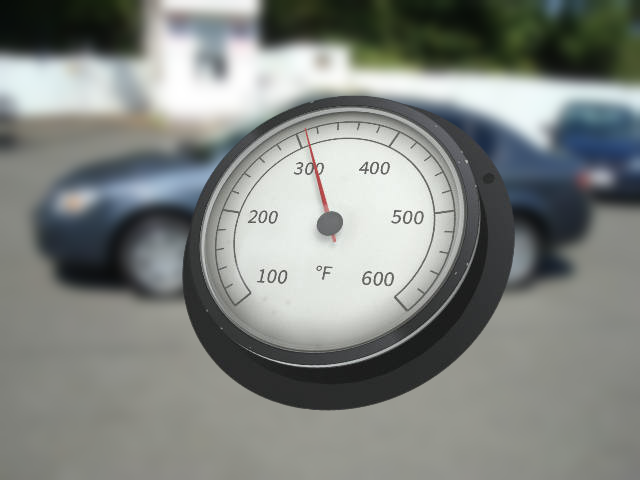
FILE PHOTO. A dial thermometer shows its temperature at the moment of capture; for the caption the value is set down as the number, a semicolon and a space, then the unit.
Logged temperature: 310; °F
